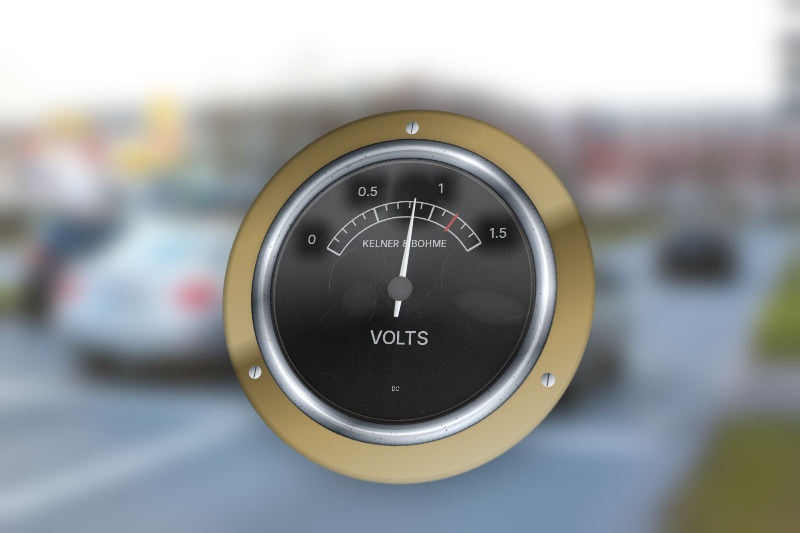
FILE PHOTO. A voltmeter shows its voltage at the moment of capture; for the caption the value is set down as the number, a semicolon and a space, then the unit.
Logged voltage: 0.85; V
